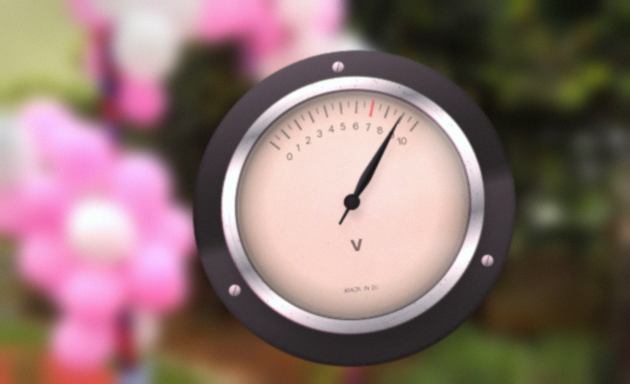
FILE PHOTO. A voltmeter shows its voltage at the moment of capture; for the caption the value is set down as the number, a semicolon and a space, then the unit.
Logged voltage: 9; V
